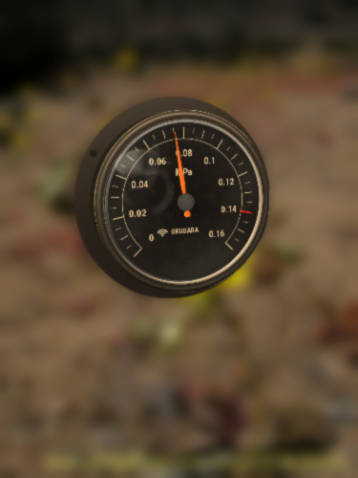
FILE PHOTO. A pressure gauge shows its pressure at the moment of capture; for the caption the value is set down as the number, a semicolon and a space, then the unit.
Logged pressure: 0.075; MPa
